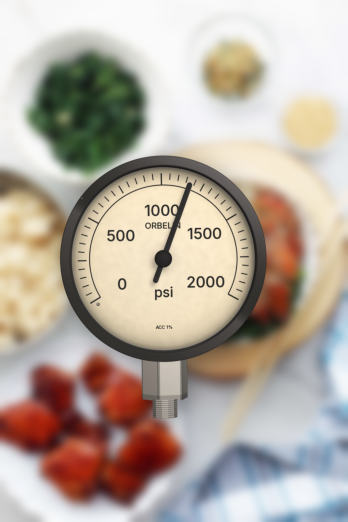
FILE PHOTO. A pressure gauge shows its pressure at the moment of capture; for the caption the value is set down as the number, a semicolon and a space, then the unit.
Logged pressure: 1175; psi
